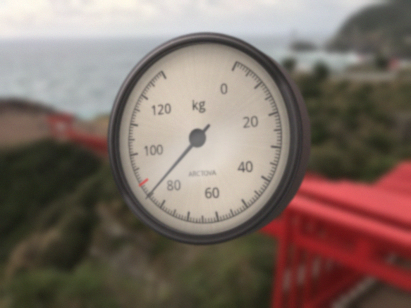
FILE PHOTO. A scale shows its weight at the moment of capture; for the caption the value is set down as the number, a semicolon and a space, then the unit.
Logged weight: 85; kg
